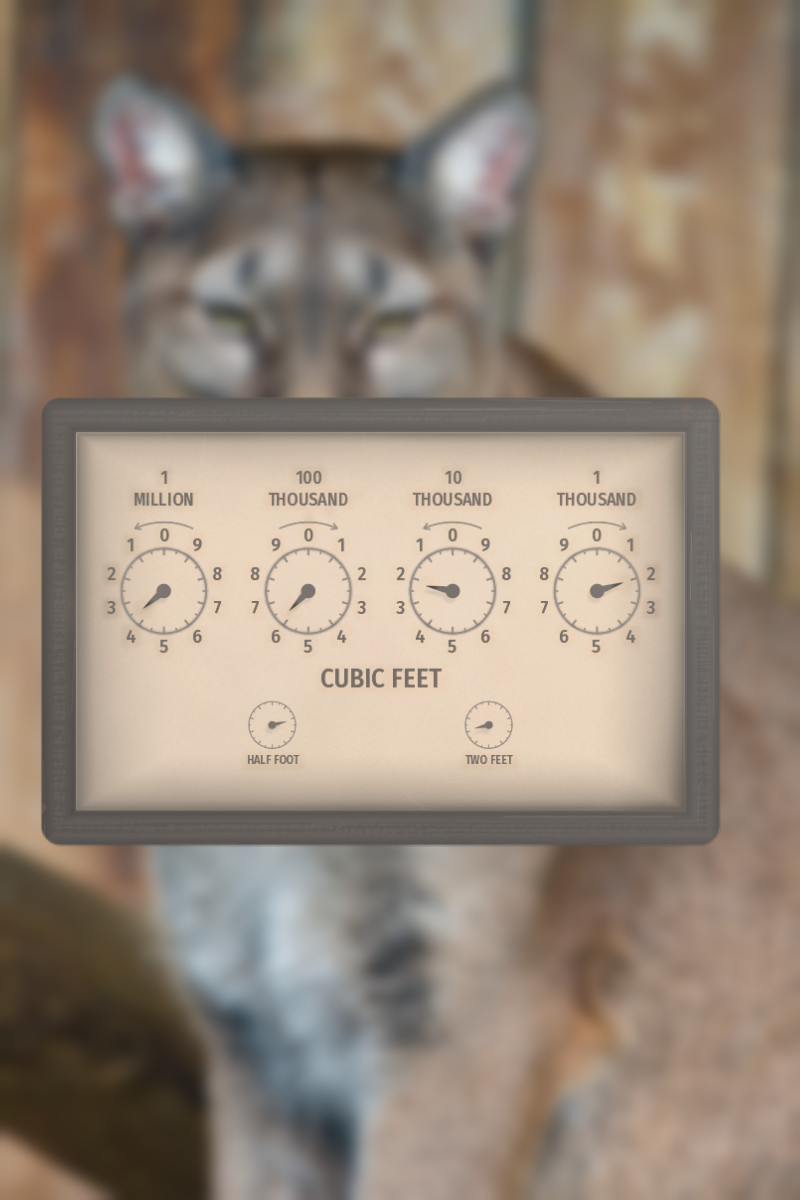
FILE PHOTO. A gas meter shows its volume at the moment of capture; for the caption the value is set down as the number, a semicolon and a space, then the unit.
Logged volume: 362200; ft³
